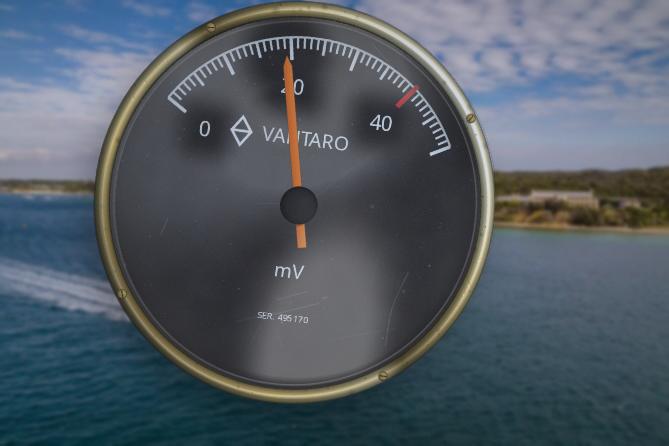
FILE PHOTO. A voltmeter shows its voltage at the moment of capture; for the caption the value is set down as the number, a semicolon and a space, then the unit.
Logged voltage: 19; mV
